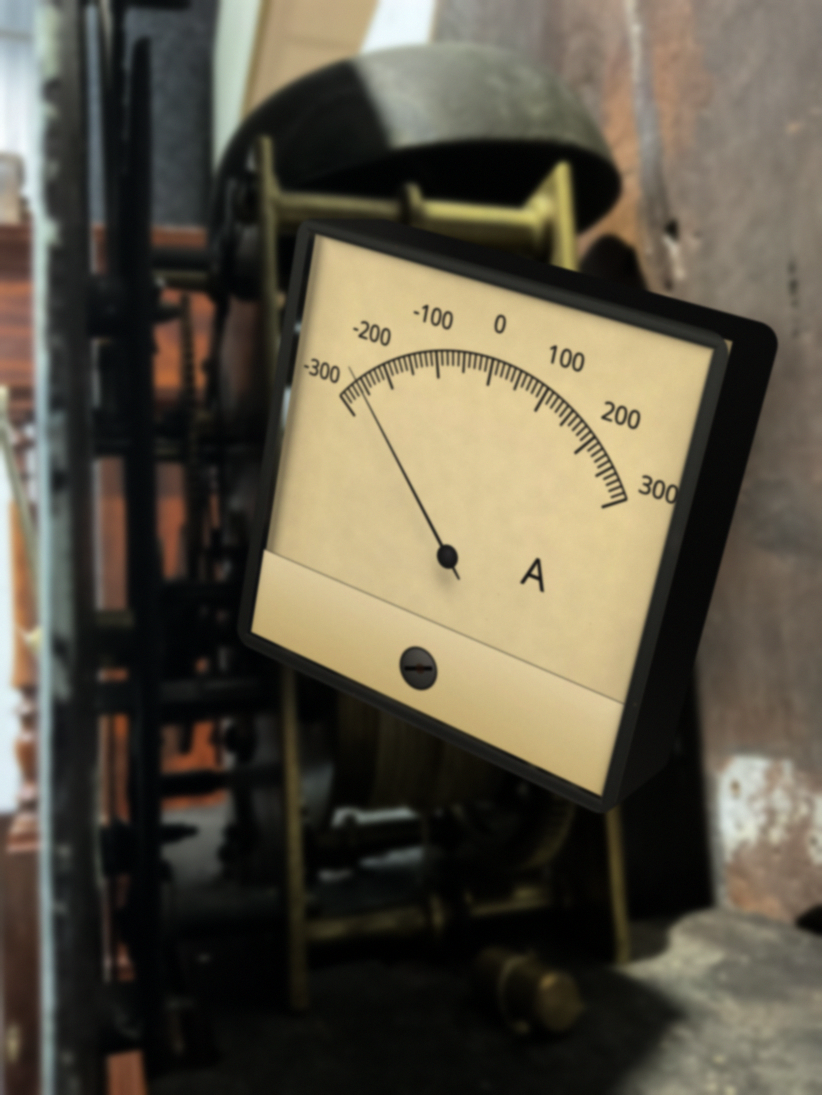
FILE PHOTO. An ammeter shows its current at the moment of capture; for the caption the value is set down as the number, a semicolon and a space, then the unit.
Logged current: -250; A
